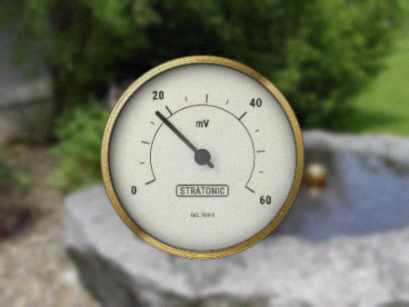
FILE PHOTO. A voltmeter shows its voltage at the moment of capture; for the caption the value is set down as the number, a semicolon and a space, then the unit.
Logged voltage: 17.5; mV
